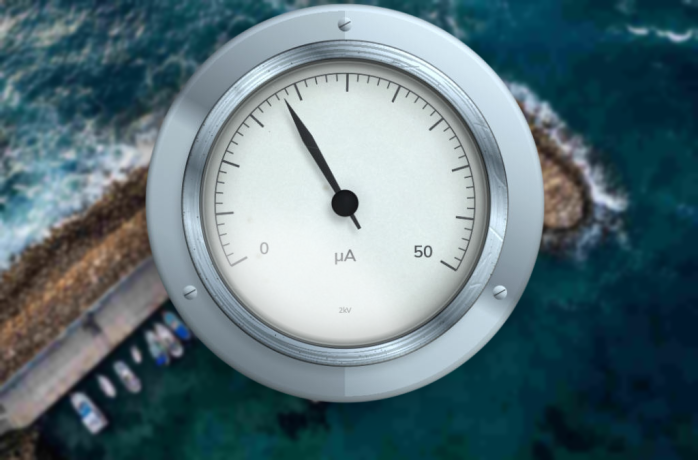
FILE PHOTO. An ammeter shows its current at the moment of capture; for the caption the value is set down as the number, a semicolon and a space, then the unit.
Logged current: 18.5; µA
